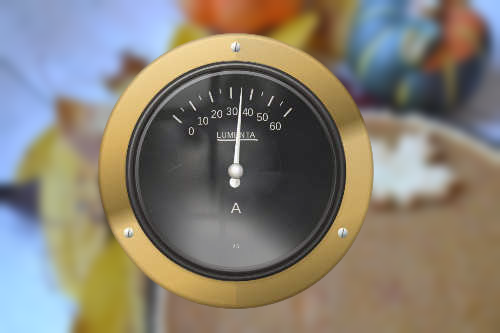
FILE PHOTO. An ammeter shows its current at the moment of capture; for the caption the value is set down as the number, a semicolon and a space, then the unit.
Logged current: 35; A
